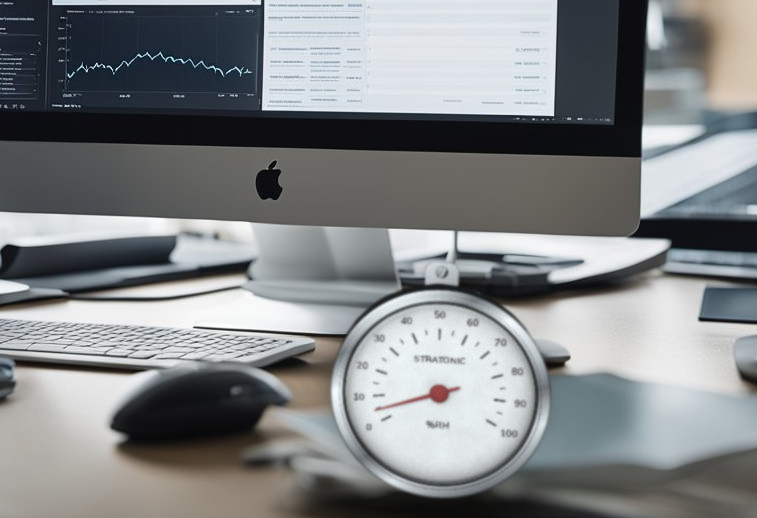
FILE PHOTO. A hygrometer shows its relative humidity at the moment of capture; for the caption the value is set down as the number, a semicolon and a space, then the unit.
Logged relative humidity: 5; %
